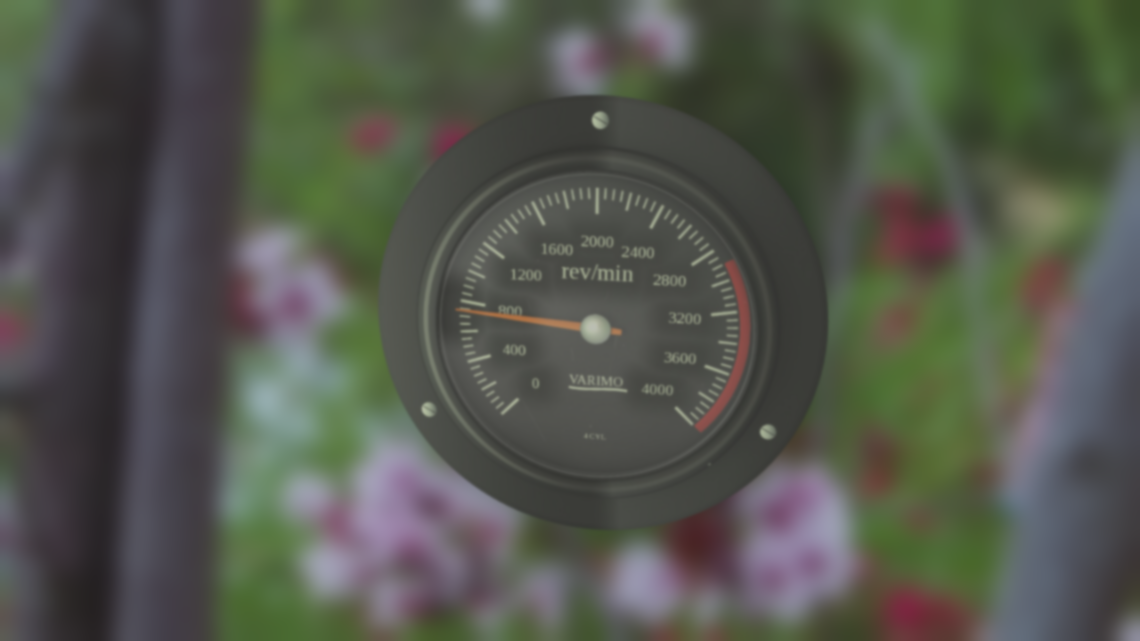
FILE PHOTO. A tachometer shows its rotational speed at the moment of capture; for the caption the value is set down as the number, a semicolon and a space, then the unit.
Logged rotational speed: 750; rpm
